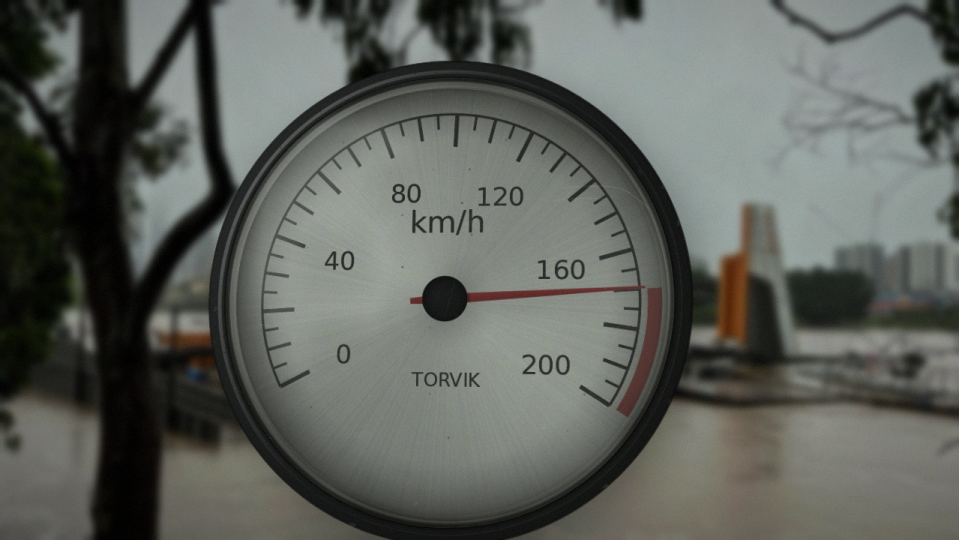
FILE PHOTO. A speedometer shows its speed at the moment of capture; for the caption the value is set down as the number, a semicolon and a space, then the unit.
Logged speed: 170; km/h
